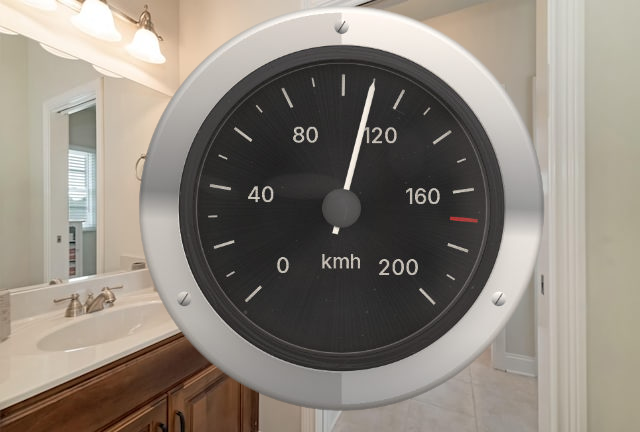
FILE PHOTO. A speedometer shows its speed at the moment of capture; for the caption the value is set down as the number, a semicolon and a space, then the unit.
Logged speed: 110; km/h
